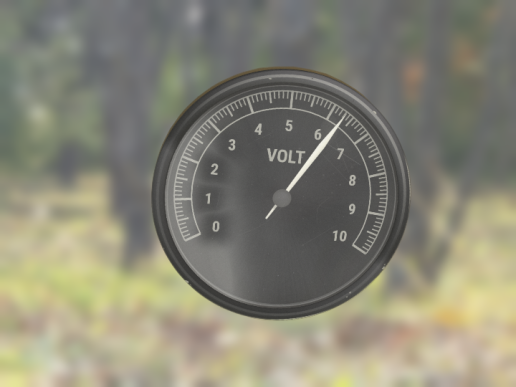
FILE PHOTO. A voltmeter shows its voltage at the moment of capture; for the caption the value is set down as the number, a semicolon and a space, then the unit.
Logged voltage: 6.3; V
